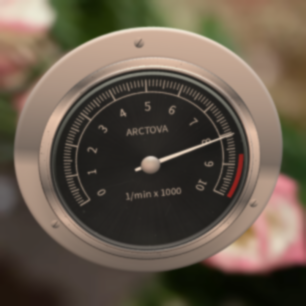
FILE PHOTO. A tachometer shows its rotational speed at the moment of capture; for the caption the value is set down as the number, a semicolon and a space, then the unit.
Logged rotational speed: 8000; rpm
